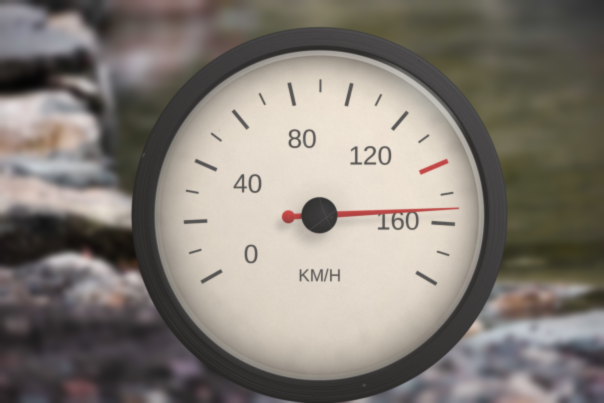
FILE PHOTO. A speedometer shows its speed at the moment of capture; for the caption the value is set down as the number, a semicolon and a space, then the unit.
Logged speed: 155; km/h
